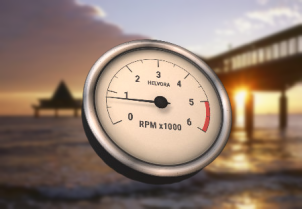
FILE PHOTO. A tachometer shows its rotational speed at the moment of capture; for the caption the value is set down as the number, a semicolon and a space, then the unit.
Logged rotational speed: 750; rpm
